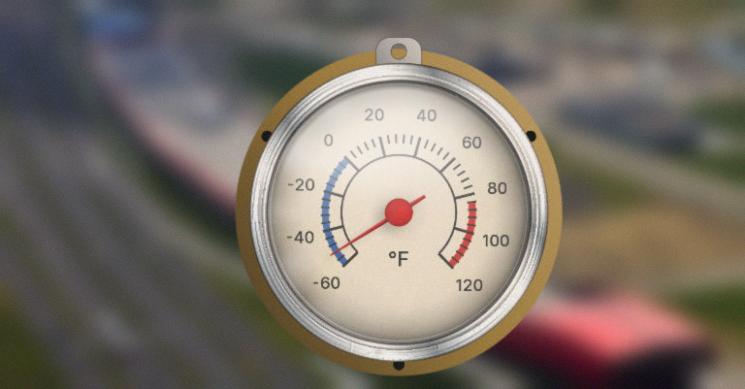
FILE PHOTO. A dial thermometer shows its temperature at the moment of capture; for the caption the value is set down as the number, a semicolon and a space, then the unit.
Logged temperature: -52; °F
